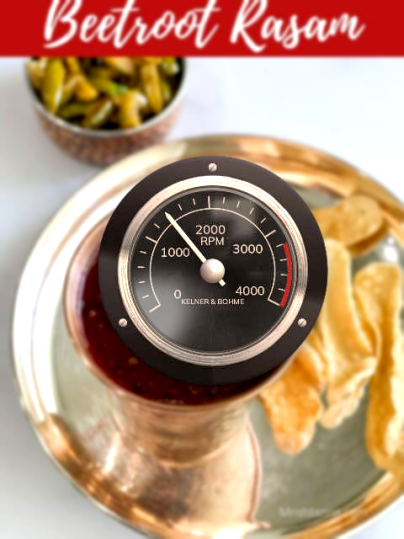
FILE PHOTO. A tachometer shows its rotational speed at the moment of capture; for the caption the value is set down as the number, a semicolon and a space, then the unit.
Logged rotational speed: 1400; rpm
